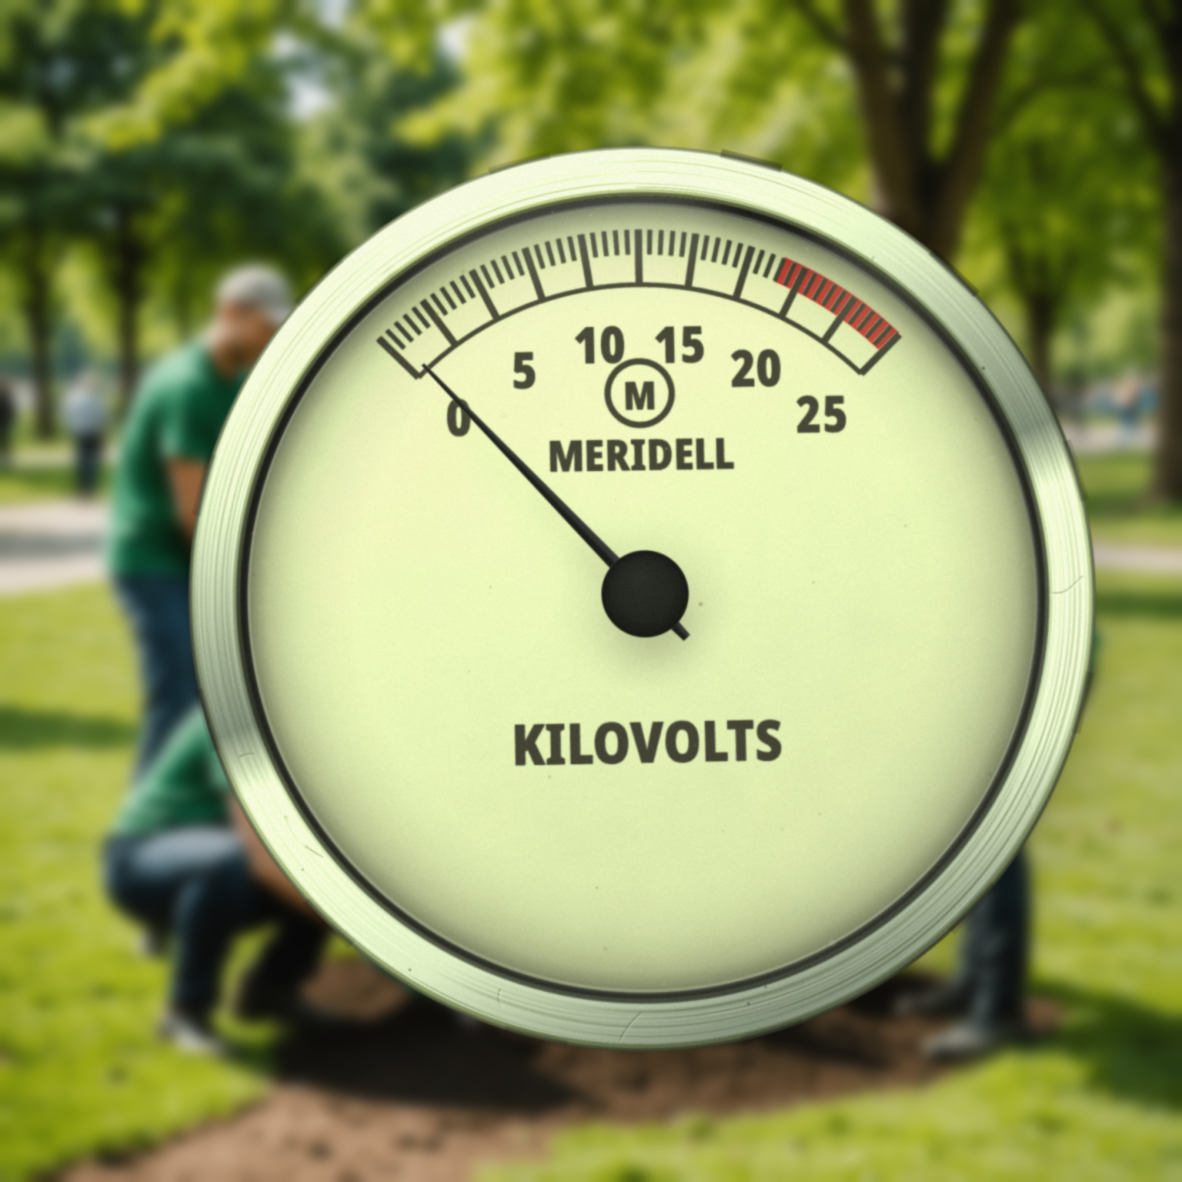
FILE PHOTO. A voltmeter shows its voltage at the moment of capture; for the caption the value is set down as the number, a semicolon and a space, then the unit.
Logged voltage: 0.5; kV
